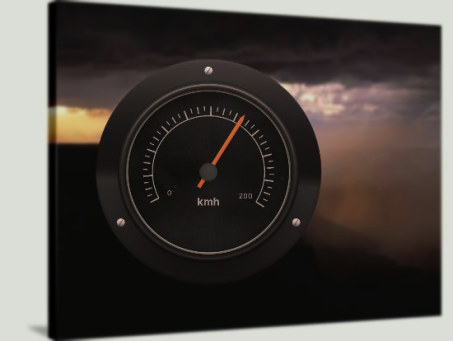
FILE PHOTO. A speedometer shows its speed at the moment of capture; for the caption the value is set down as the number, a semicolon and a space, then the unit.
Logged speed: 125; km/h
